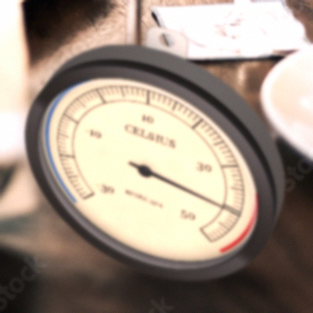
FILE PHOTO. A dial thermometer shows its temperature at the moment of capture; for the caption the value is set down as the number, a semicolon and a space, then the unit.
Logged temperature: 40; °C
